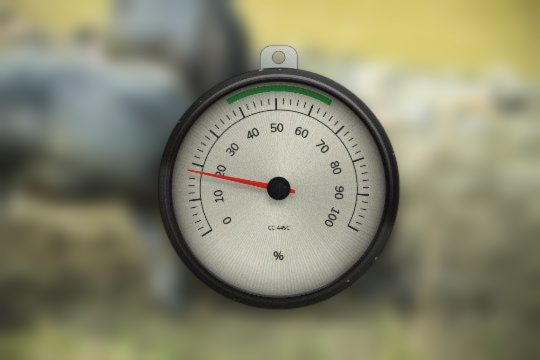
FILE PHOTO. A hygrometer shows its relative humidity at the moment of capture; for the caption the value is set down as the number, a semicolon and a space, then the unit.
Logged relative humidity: 18; %
